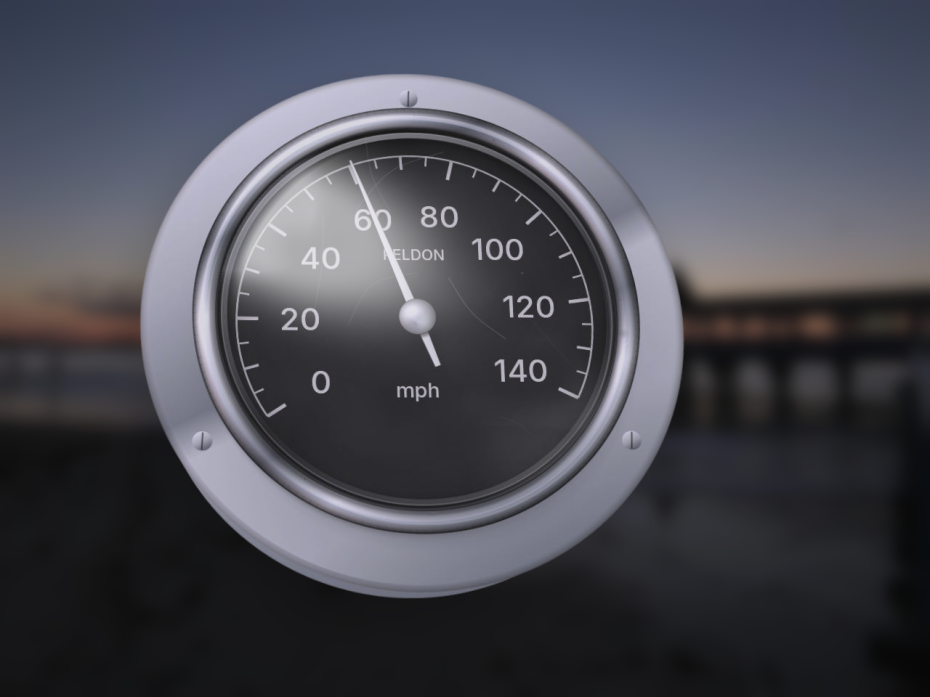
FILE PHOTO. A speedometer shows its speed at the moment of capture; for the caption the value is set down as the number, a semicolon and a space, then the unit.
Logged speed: 60; mph
